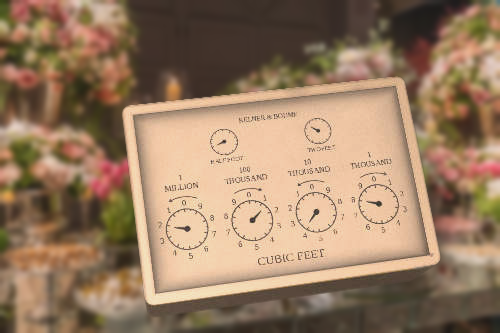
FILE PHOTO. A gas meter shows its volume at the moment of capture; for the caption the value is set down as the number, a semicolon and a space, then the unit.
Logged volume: 213800; ft³
